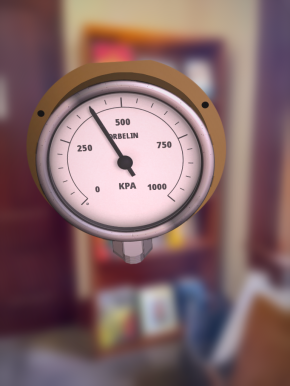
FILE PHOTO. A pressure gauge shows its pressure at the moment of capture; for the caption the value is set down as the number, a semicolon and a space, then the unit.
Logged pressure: 400; kPa
